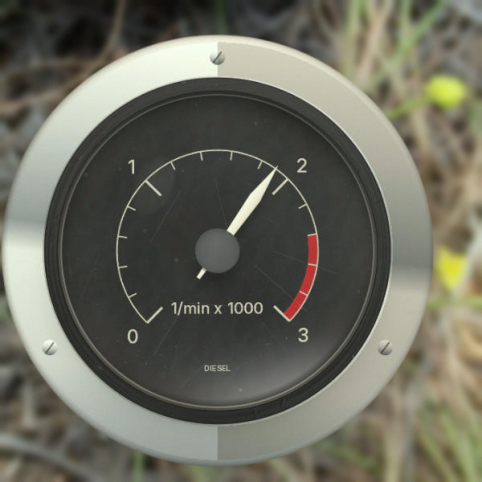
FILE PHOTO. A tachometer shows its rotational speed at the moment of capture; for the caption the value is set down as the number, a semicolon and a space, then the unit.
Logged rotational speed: 1900; rpm
